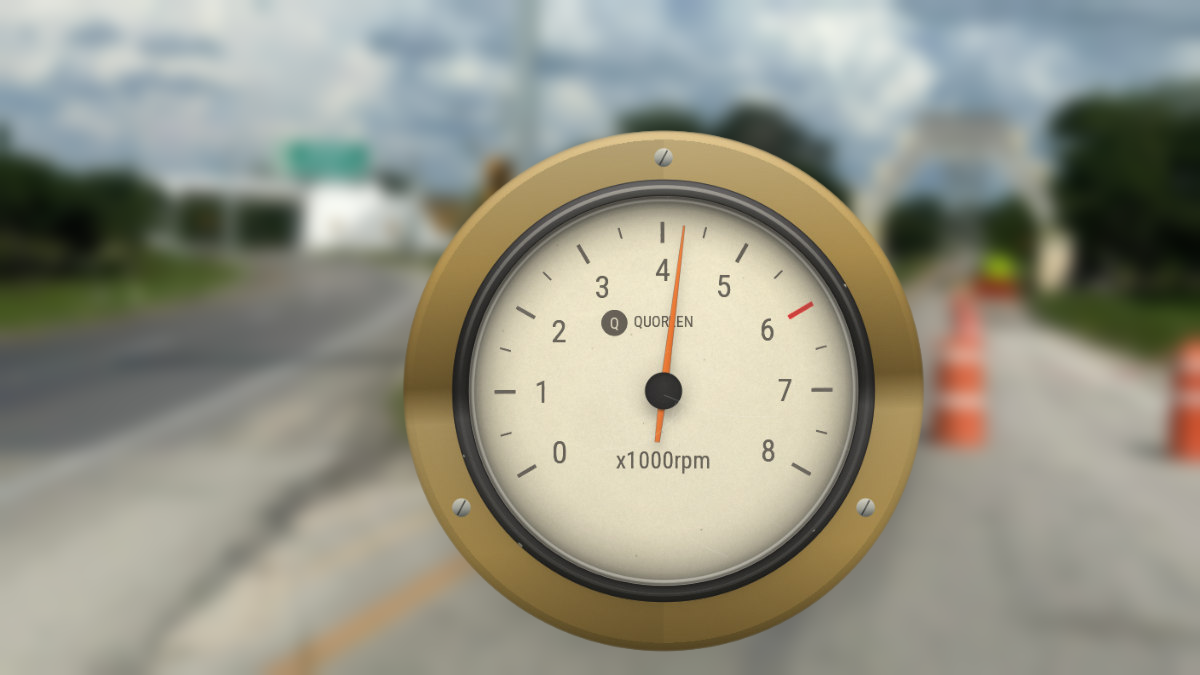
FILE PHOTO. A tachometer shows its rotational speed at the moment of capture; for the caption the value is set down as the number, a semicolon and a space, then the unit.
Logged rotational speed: 4250; rpm
